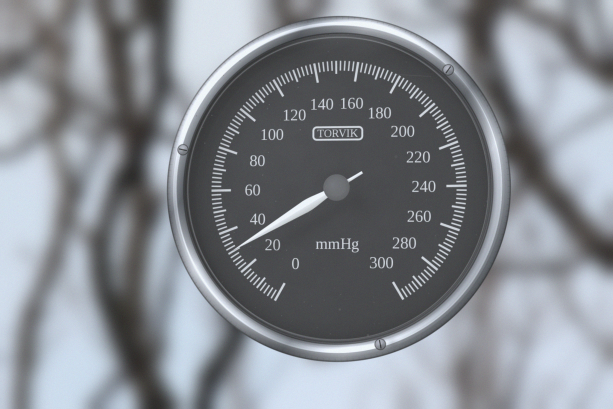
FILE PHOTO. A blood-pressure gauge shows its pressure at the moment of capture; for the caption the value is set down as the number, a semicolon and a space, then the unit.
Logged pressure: 30; mmHg
